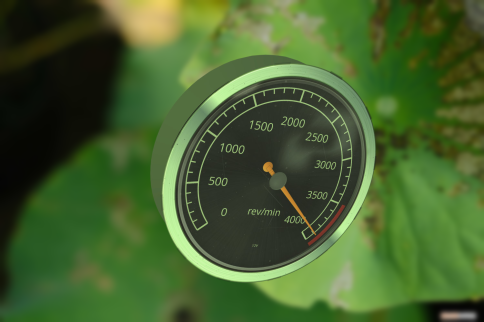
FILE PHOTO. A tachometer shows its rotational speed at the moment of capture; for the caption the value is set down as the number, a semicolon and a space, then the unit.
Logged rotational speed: 3900; rpm
